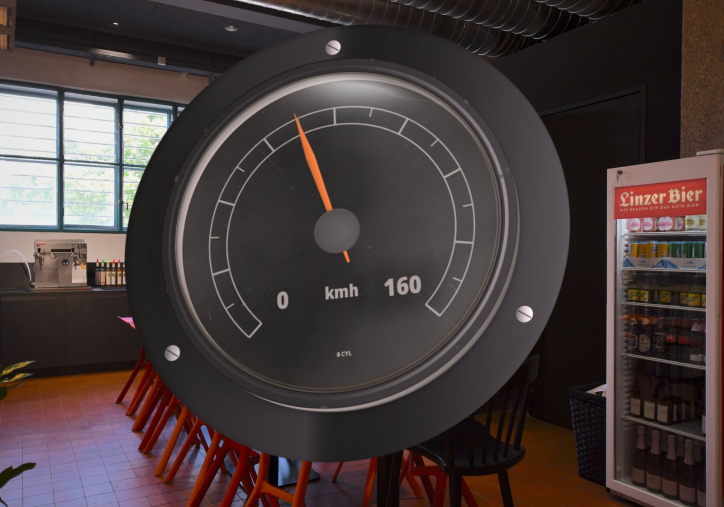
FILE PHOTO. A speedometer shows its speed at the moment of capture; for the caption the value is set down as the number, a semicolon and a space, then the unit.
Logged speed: 70; km/h
